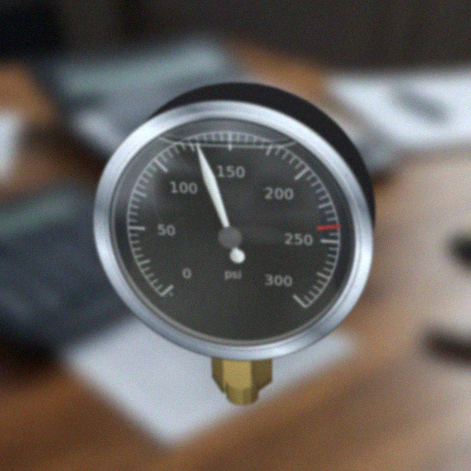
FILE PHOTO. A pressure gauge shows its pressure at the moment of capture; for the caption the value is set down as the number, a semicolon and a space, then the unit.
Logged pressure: 130; psi
